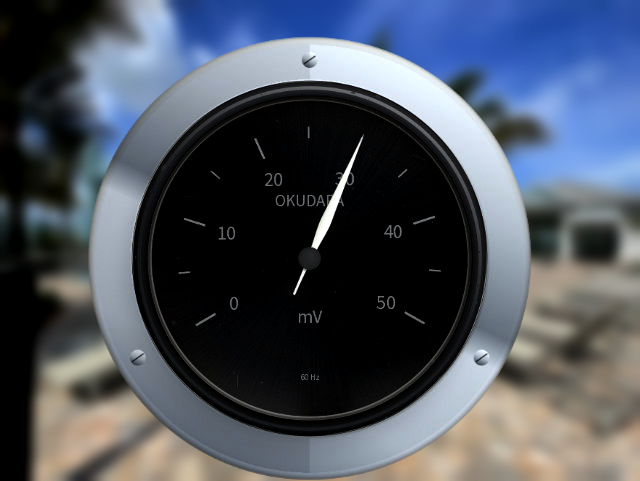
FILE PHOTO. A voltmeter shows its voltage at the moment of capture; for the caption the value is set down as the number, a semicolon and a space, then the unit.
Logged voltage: 30; mV
